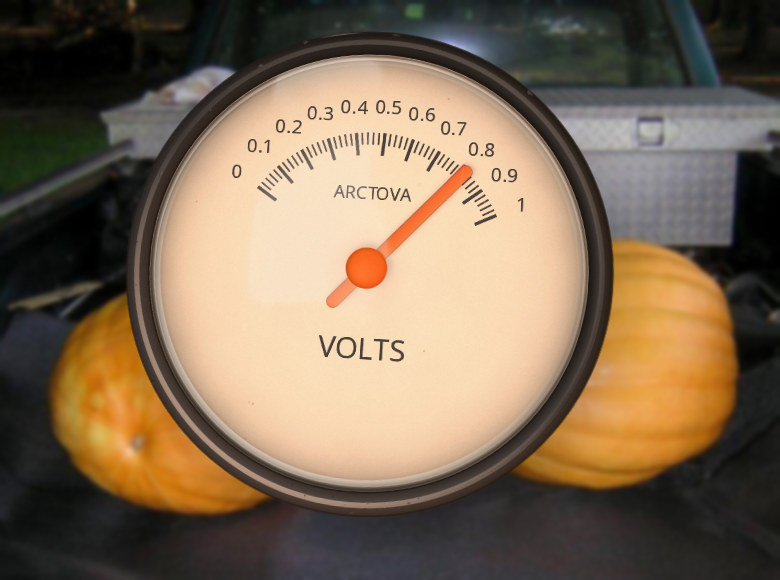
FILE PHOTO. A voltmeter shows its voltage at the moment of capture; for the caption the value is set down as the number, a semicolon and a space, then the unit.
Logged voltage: 0.82; V
